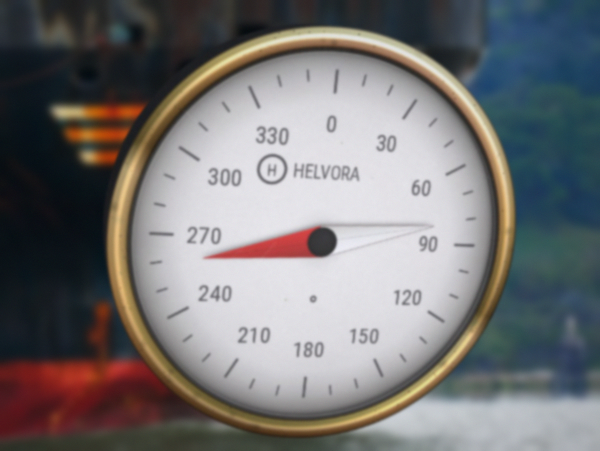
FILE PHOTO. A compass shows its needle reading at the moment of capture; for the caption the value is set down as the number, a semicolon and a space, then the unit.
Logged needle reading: 260; °
